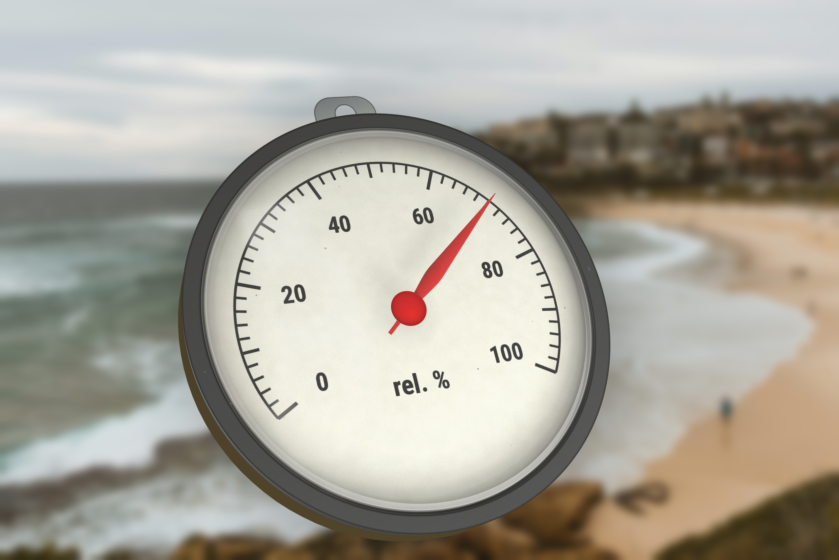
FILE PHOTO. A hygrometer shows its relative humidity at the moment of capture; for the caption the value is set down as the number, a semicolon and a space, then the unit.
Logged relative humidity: 70; %
